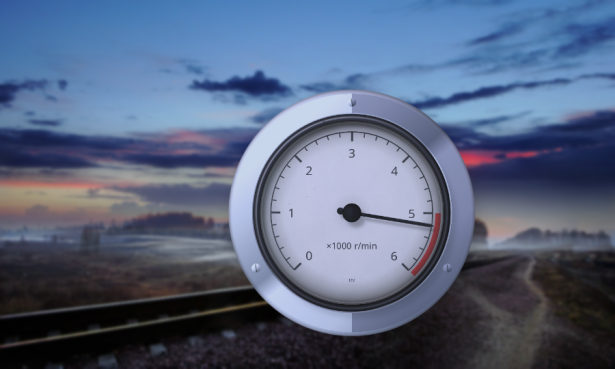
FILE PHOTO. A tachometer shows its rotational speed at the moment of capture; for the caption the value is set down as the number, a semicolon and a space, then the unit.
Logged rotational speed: 5200; rpm
